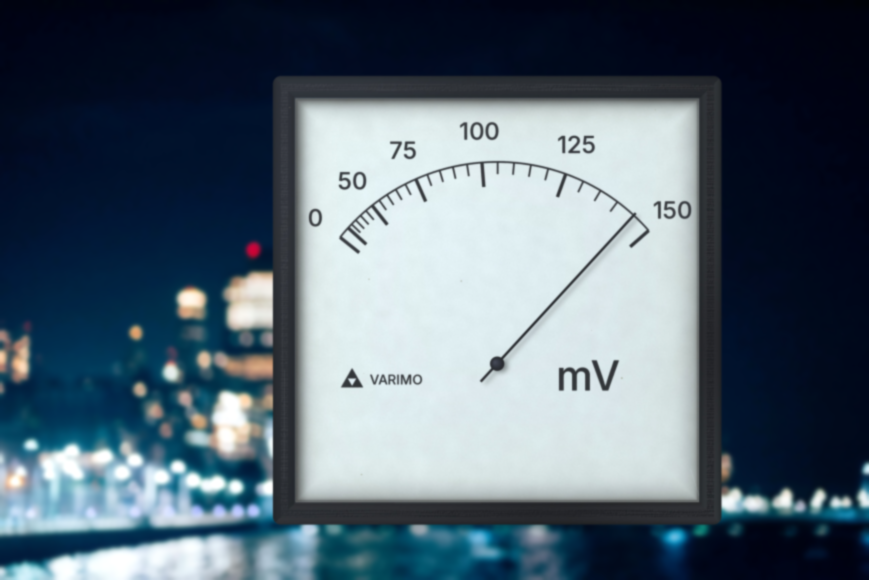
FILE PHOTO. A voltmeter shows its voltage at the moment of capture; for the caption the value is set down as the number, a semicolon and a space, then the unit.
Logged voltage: 145; mV
